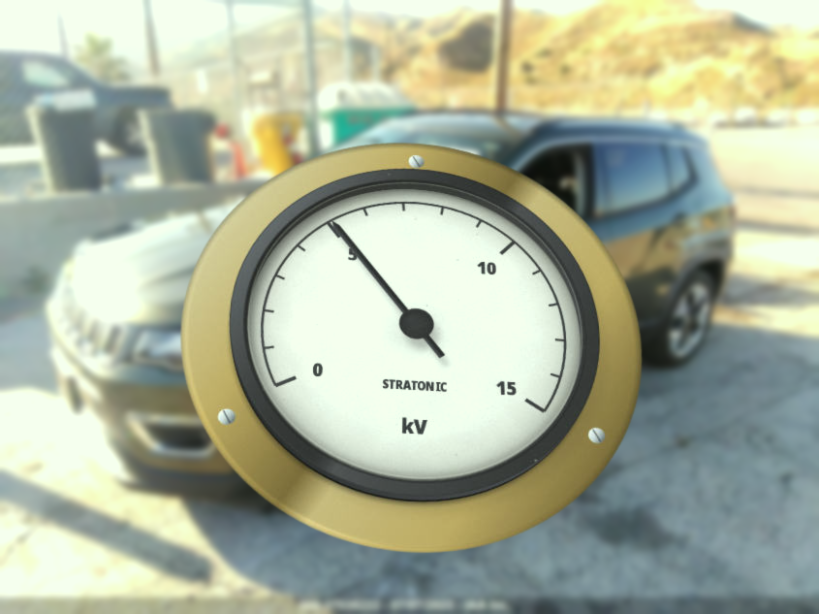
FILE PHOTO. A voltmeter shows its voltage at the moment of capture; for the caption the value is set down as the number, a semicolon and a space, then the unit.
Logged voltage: 5; kV
